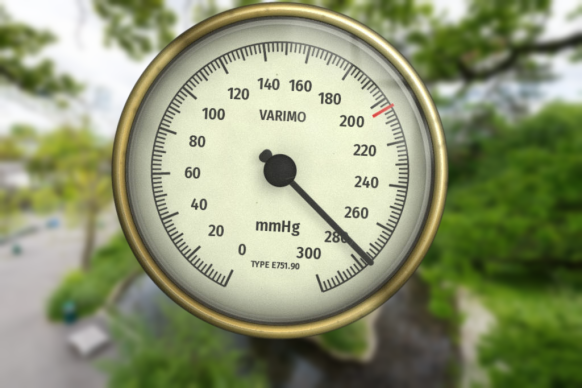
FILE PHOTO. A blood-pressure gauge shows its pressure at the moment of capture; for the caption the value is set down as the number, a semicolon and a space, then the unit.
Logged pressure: 276; mmHg
